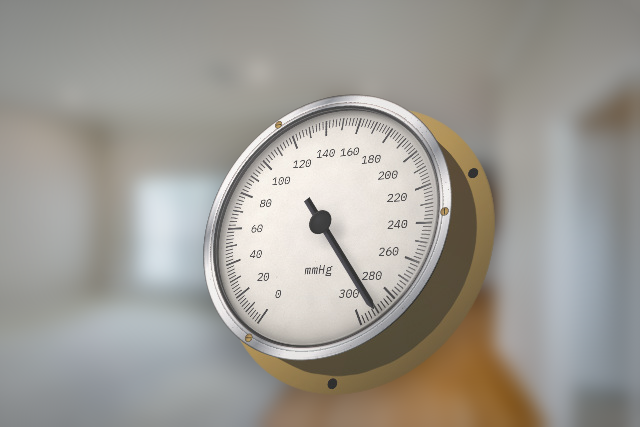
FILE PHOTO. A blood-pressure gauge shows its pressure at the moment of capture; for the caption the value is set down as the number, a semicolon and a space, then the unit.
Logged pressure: 290; mmHg
